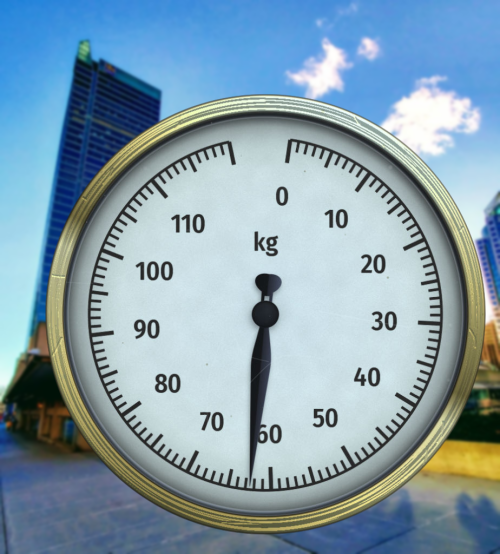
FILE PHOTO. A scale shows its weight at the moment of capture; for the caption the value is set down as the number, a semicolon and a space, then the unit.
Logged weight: 62.5; kg
